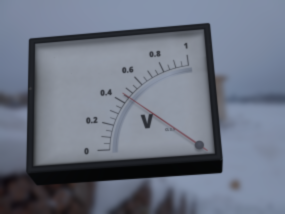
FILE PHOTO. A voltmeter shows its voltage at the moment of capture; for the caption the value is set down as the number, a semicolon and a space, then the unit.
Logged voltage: 0.45; V
